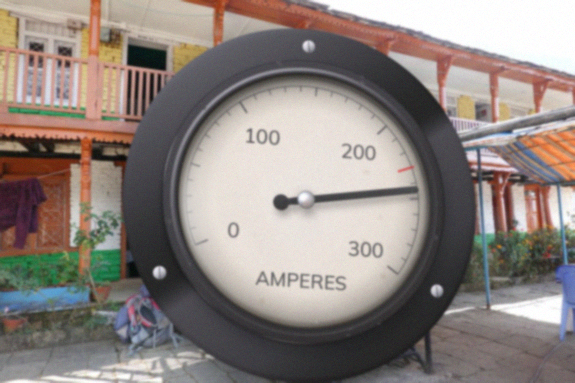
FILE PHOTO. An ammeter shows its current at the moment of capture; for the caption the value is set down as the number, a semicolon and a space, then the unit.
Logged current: 245; A
